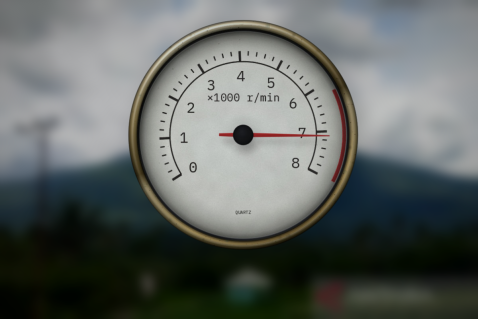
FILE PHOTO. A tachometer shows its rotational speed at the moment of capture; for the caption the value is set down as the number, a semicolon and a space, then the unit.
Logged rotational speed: 7100; rpm
